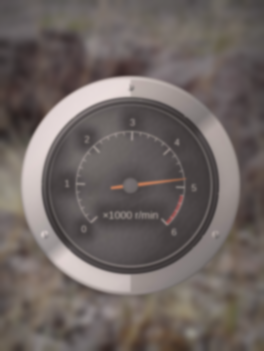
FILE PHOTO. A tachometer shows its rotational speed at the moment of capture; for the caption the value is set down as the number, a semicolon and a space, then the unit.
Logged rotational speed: 4800; rpm
